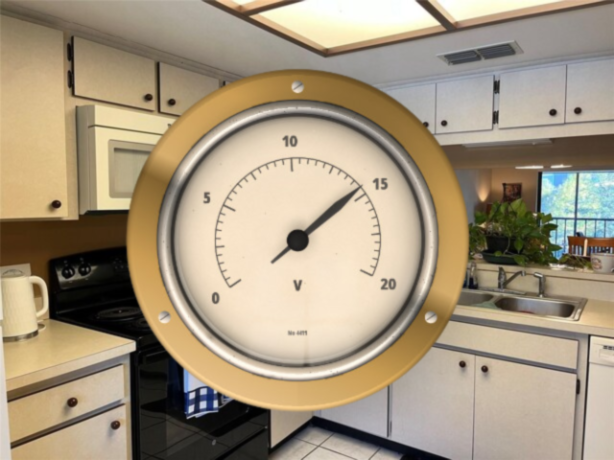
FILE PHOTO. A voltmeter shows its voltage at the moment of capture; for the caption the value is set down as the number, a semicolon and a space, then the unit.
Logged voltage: 14.5; V
